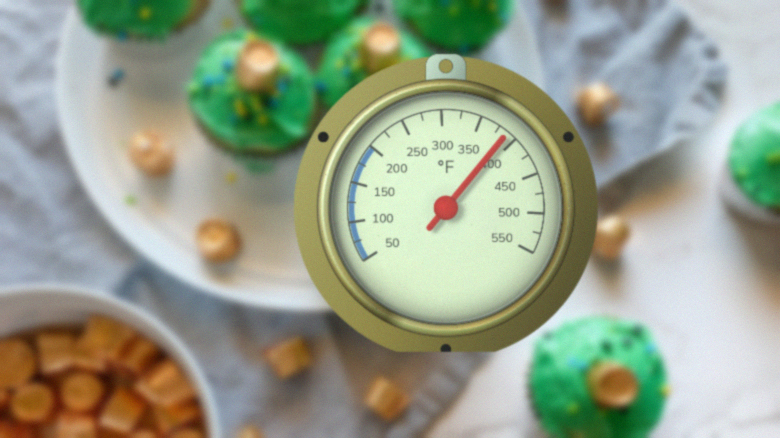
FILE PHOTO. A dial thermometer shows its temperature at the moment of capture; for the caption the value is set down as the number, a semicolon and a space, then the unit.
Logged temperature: 387.5; °F
